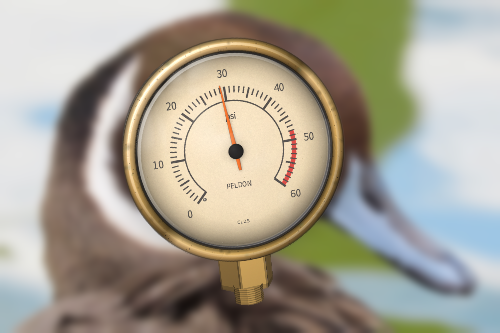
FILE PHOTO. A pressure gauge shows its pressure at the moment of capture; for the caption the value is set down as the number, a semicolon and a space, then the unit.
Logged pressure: 29; psi
